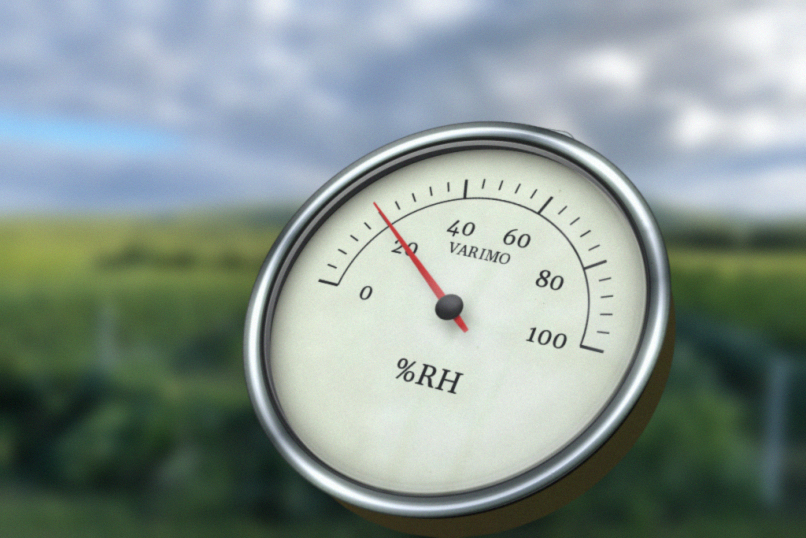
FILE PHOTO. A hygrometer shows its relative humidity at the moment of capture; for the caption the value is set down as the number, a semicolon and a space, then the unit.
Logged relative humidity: 20; %
